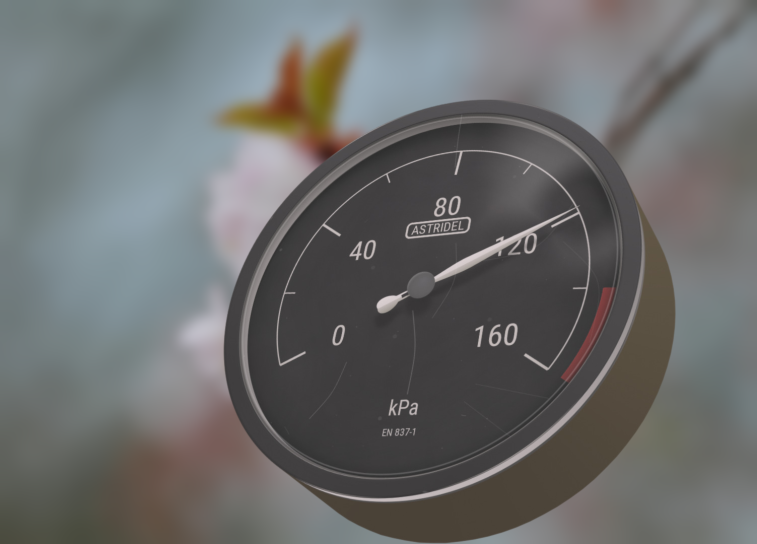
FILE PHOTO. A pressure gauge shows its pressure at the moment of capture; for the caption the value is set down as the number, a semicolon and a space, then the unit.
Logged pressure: 120; kPa
